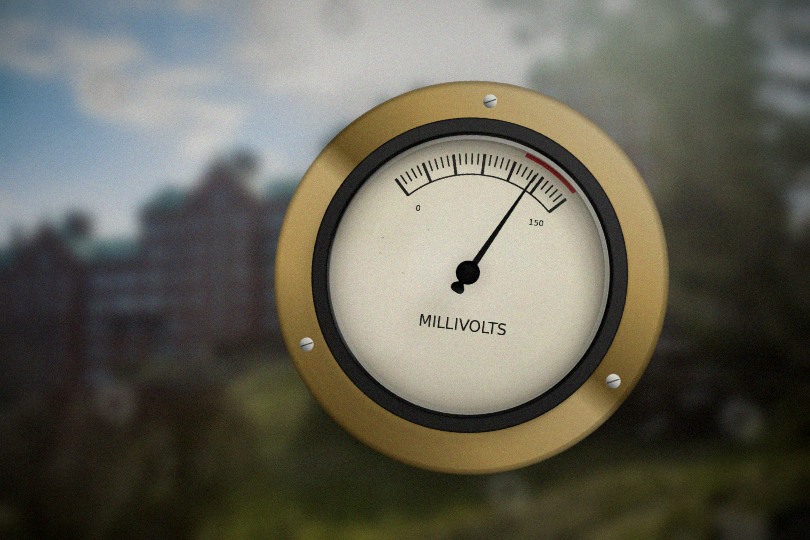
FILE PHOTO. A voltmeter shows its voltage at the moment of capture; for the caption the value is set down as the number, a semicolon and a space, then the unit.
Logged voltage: 120; mV
